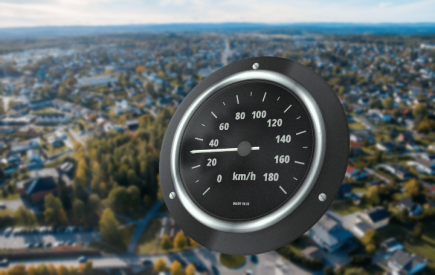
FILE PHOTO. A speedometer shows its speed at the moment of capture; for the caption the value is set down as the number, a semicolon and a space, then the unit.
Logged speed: 30; km/h
